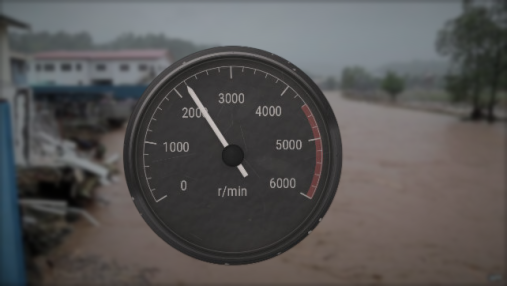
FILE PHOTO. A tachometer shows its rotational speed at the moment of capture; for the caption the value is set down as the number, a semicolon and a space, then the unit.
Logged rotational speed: 2200; rpm
